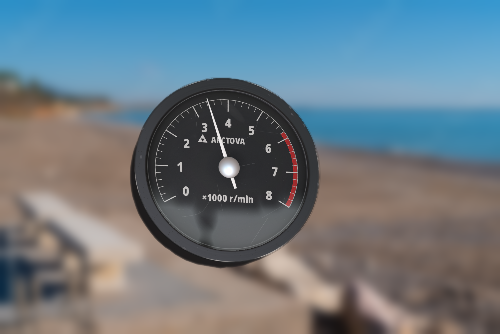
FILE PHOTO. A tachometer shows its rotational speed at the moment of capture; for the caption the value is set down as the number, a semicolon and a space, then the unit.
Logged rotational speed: 3400; rpm
